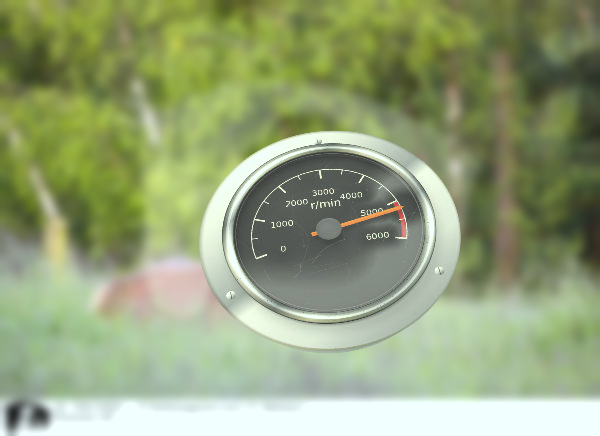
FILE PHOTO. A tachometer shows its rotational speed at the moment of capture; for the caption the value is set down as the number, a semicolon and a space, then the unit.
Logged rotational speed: 5250; rpm
